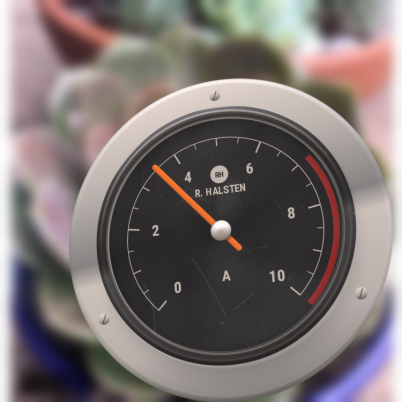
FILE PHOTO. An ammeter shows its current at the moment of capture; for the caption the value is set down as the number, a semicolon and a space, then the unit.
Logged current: 3.5; A
